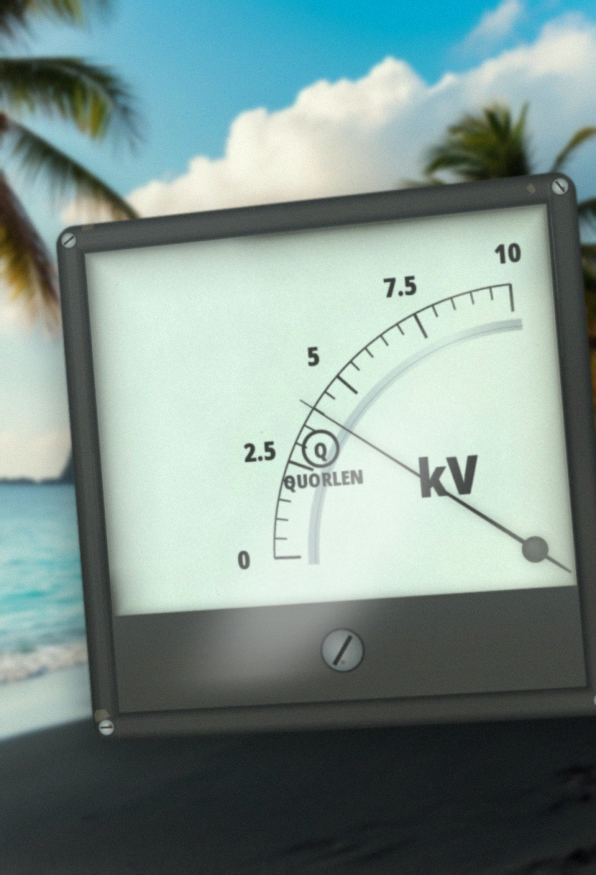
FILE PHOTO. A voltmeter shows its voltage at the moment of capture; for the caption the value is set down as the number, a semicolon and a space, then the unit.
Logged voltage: 4; kV
